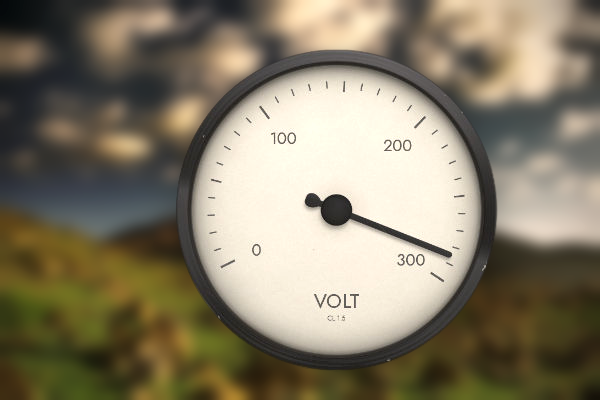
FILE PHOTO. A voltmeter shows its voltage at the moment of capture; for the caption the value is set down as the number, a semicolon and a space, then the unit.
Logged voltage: 285; V
